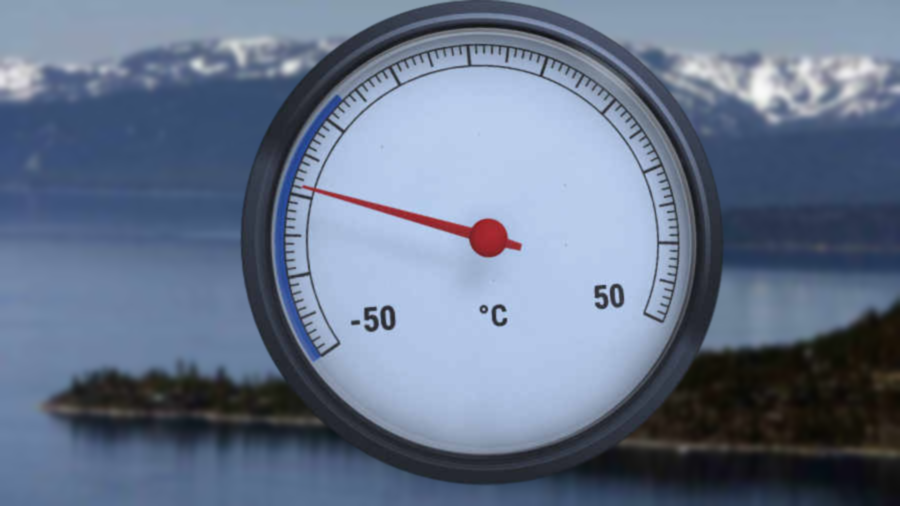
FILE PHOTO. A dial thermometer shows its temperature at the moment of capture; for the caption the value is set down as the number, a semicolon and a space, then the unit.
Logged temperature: -29; °C
